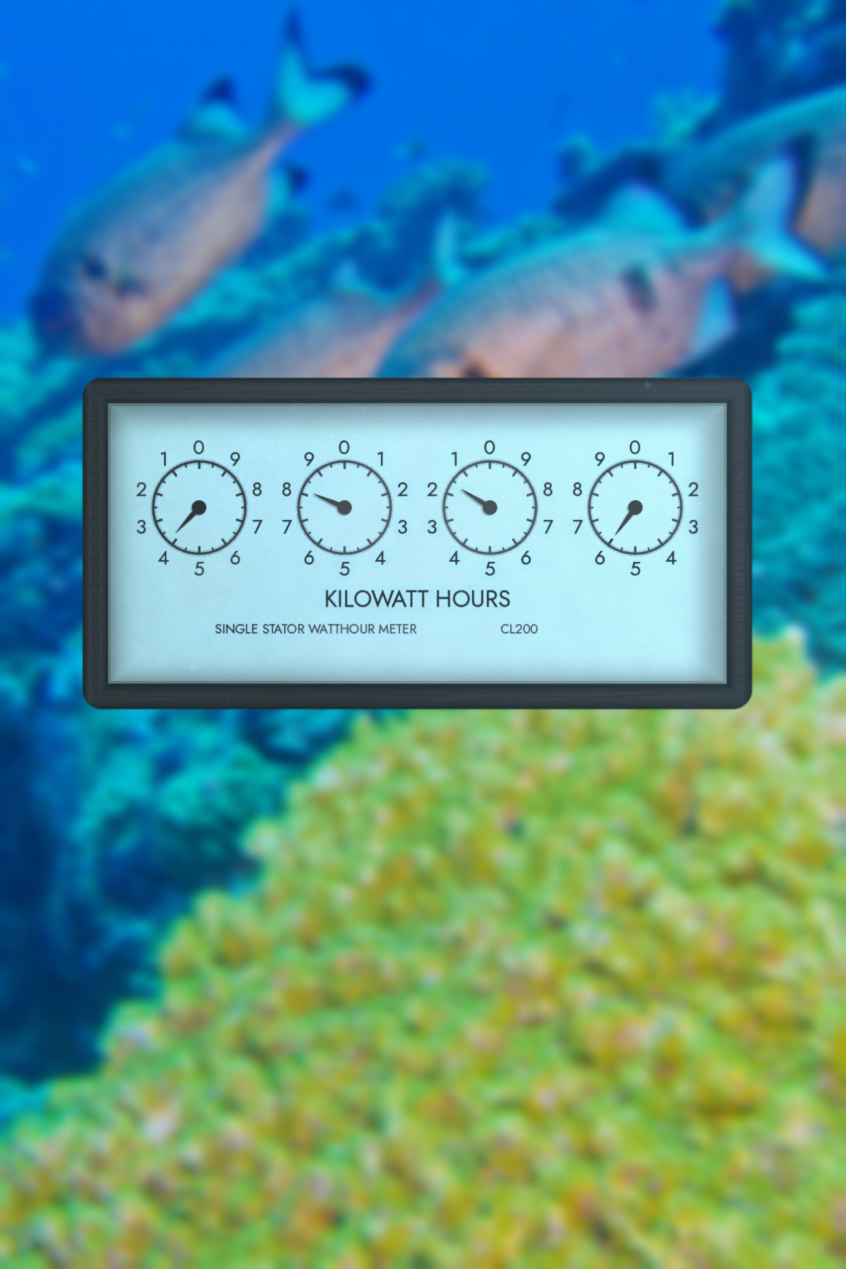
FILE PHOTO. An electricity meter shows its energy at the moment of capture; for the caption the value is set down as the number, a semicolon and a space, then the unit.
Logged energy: 3816; kWh
